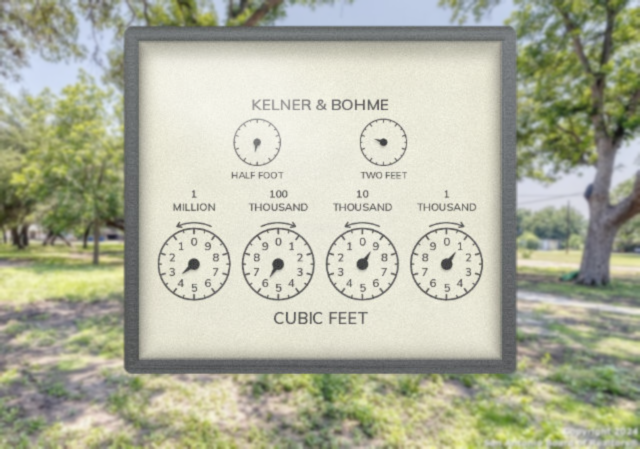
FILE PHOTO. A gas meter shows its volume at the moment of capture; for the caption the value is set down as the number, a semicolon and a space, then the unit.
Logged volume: 359100; ft³
